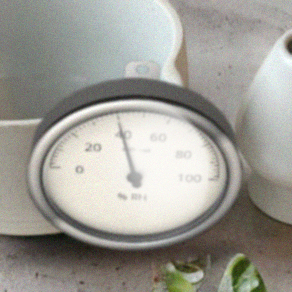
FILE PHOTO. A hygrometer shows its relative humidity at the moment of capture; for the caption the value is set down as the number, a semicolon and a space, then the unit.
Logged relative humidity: 40; %
